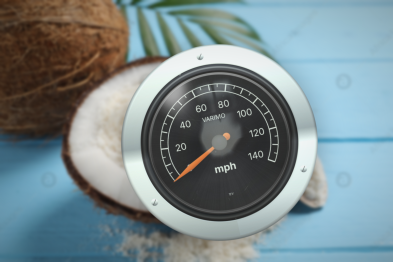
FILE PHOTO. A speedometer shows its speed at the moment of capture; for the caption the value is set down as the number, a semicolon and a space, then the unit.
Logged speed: 0; mph
